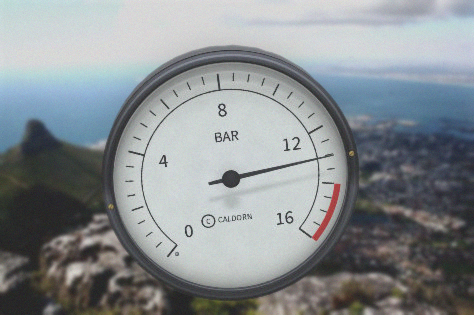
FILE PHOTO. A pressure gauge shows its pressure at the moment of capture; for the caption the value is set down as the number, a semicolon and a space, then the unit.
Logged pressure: 13; bar
